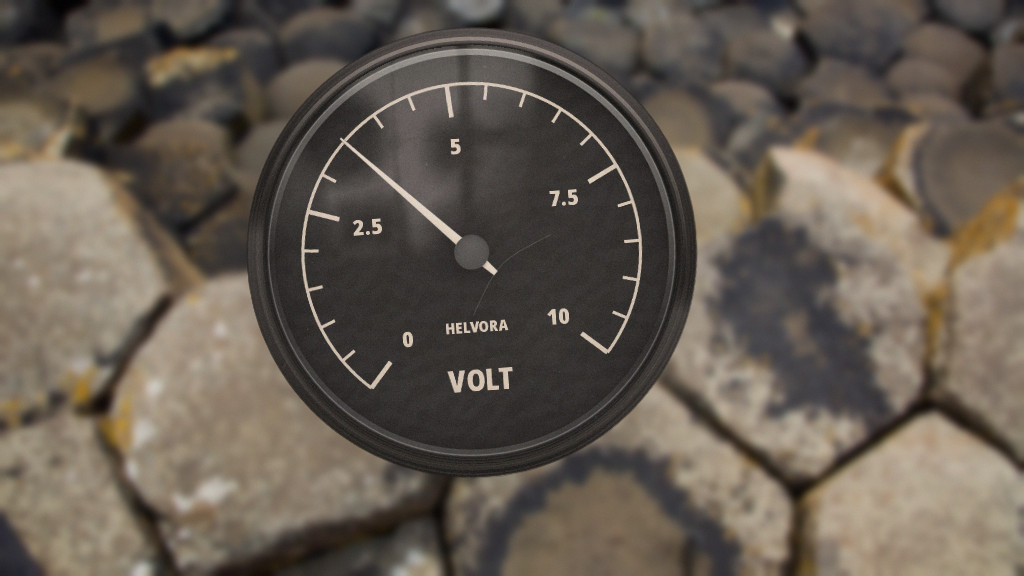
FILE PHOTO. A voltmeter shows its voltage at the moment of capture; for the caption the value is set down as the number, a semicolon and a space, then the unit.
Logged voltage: 3.5; V
